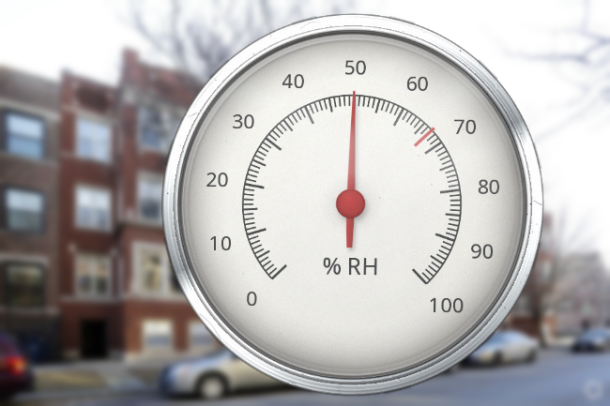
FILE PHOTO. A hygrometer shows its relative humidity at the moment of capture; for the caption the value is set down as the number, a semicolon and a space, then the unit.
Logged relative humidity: 50; %
